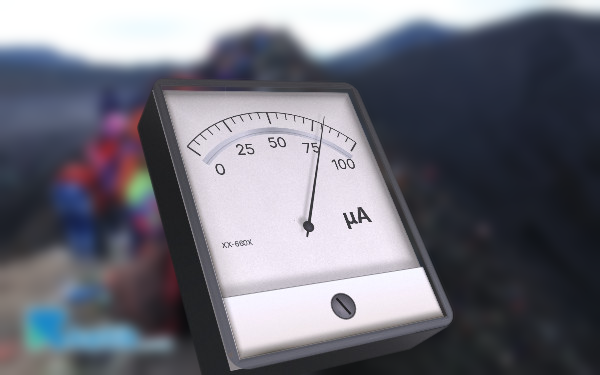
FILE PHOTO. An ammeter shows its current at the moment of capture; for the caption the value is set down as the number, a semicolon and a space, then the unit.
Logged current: 80; µA
